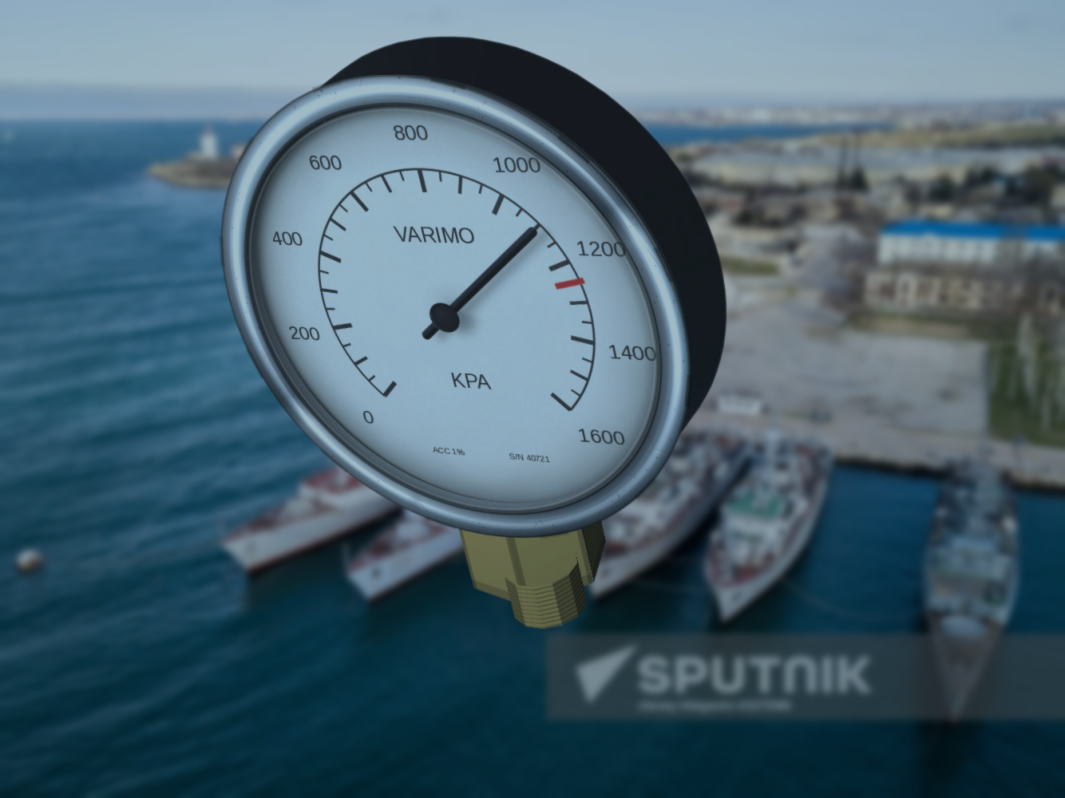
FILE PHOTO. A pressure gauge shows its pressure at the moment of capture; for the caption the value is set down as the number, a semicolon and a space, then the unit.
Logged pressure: 1100; kPa
